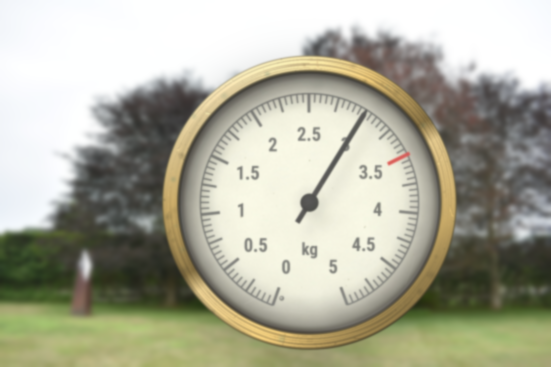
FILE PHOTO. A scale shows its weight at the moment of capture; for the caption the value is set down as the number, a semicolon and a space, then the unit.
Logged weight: 3; kg
